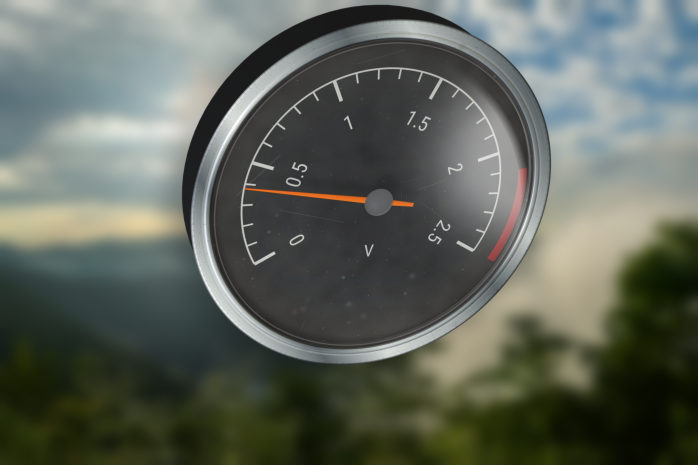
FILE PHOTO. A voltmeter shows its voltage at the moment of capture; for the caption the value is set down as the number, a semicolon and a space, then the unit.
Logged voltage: 0.4; V
